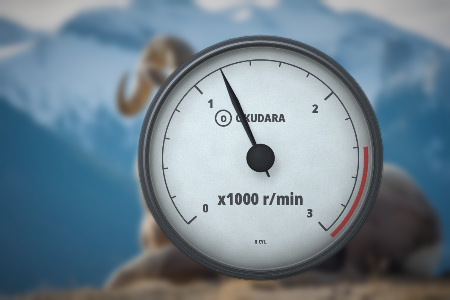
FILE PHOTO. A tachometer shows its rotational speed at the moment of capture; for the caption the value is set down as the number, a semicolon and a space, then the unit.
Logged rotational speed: 1200; rpm
